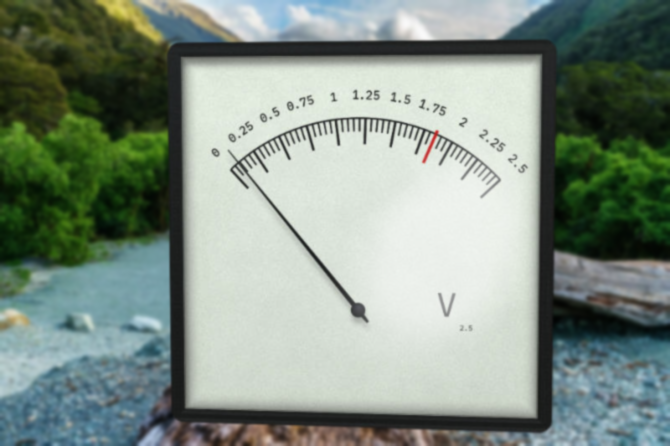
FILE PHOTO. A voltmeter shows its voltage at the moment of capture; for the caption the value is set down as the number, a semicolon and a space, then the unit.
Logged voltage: 0.1; V
